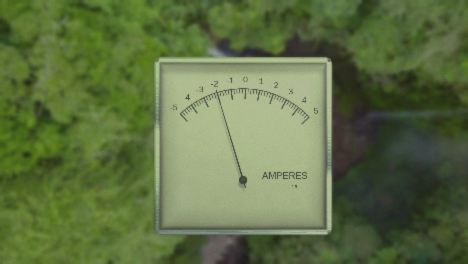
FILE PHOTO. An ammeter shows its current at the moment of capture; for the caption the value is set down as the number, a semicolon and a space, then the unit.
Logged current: -2; A
